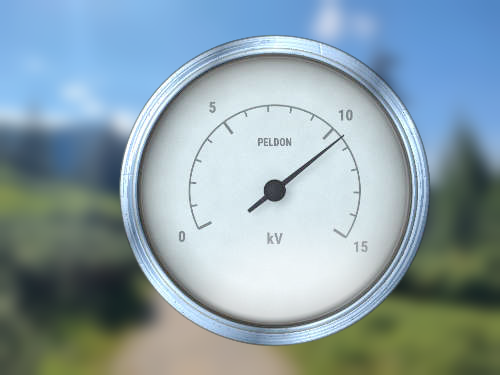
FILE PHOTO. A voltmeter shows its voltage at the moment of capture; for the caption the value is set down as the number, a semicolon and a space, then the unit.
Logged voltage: 10.5; kV
